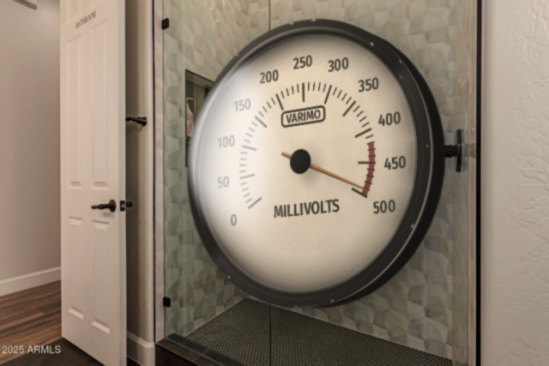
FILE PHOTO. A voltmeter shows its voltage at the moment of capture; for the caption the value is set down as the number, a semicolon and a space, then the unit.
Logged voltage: 490; mV
